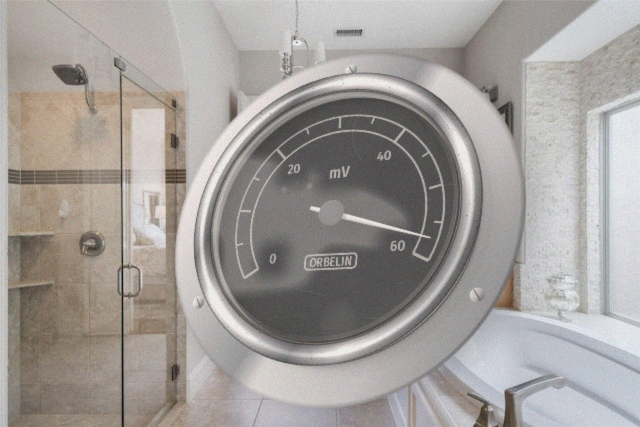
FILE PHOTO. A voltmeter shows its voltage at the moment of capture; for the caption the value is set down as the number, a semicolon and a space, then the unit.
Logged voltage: 57.5; mV
